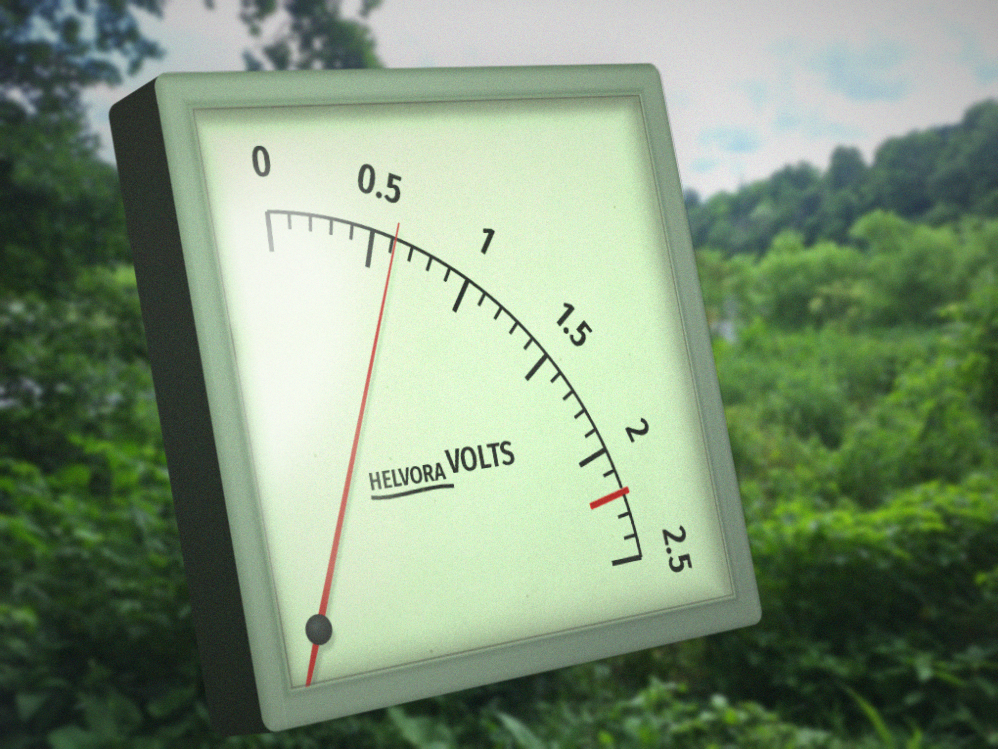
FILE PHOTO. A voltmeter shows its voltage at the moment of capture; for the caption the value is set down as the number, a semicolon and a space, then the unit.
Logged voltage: 0.6; V
